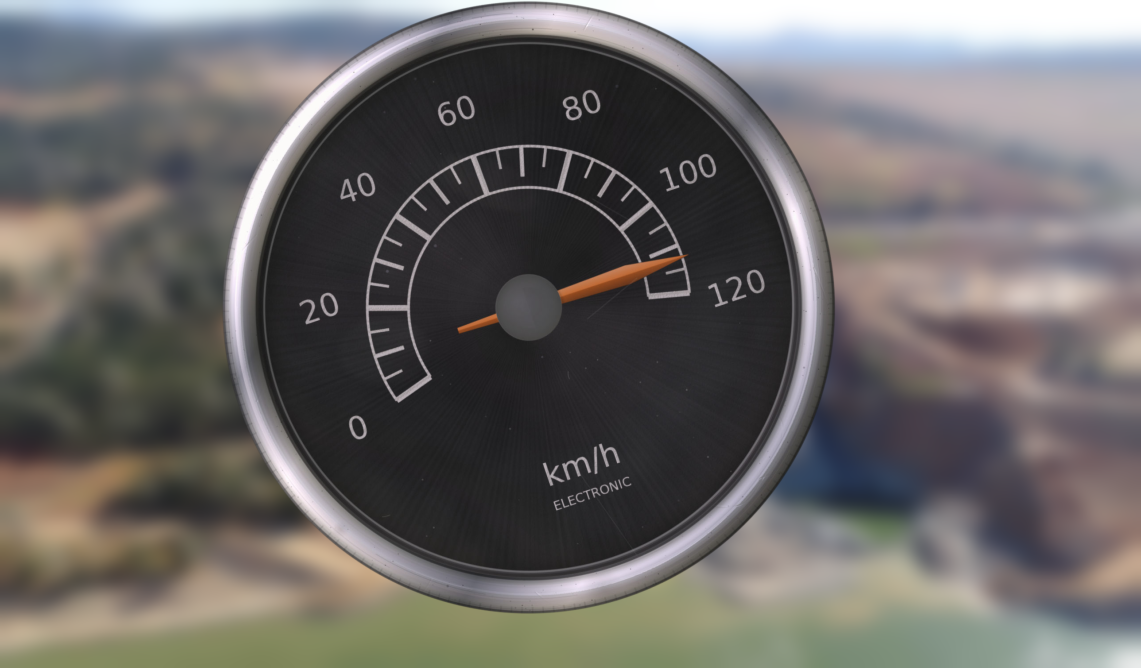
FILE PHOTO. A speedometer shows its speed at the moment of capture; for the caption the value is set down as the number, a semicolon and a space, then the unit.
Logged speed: 112.5; km/h
